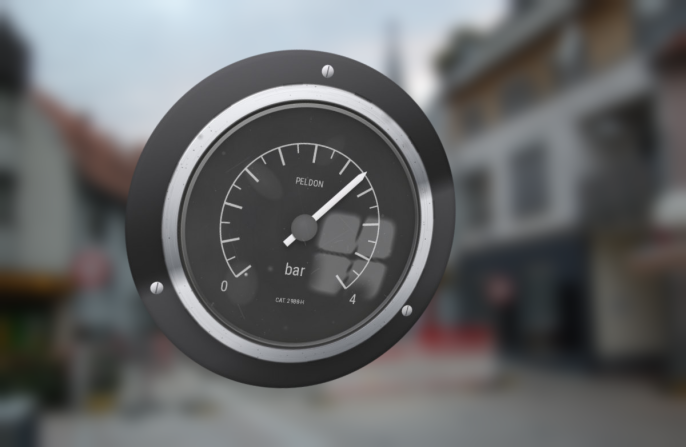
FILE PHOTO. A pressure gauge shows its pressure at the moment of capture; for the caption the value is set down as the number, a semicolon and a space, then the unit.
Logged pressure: 2.6; bar
